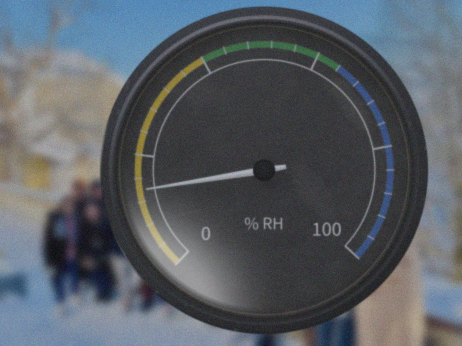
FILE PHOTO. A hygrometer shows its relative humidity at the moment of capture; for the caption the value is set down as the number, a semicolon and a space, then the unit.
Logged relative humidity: 14; %
